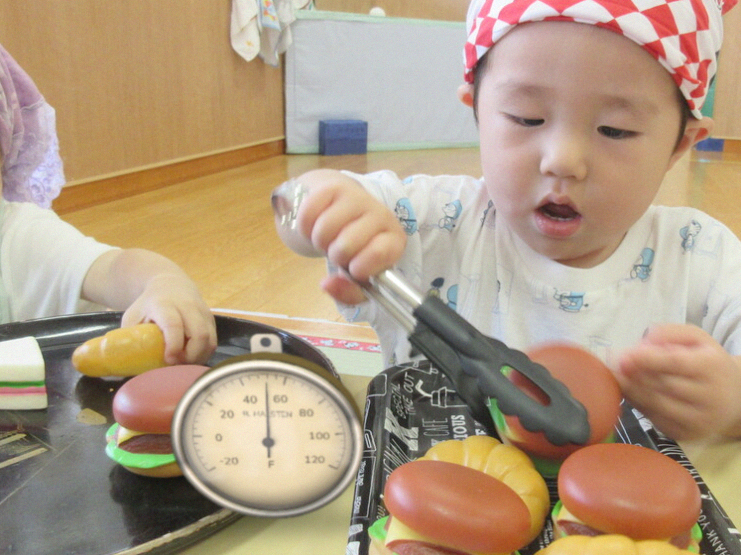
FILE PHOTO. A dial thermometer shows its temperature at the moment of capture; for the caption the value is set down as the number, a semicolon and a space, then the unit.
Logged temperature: 52; °F
